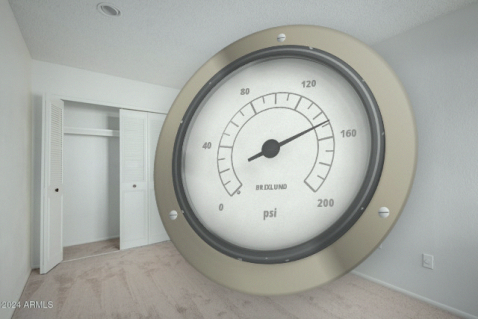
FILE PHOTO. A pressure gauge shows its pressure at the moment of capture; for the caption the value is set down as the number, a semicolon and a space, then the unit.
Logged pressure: 150; psi
